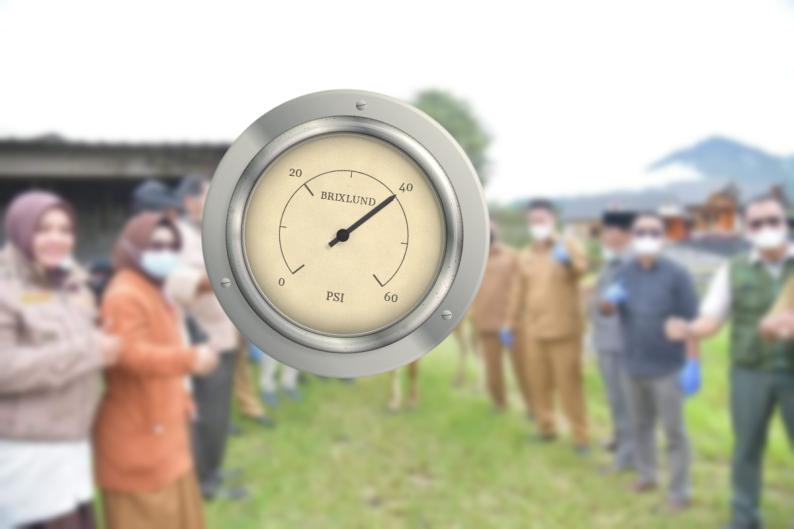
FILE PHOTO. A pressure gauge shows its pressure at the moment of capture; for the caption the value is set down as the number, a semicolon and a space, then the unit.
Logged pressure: 40; psi
